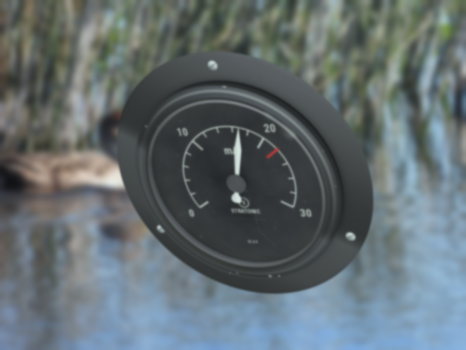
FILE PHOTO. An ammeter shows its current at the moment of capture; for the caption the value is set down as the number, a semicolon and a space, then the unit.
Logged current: 17; mA
